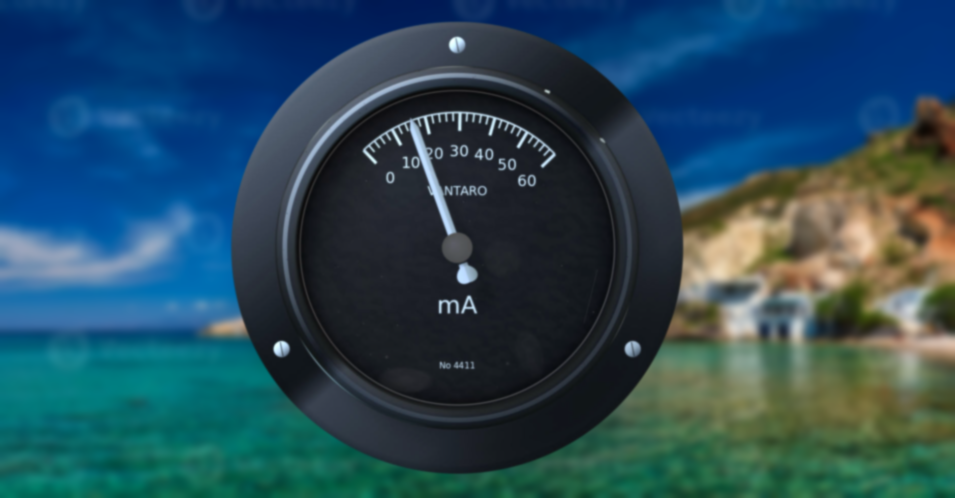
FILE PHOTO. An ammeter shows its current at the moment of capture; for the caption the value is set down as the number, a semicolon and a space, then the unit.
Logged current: 16; mA
